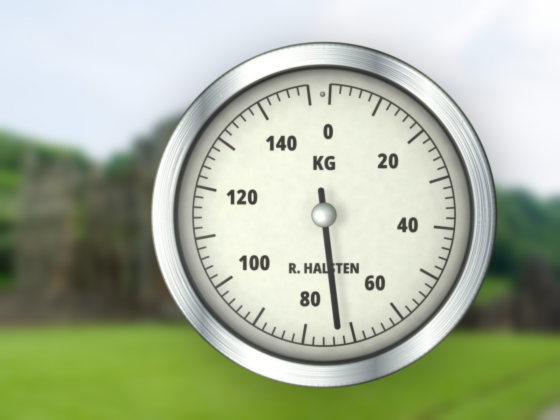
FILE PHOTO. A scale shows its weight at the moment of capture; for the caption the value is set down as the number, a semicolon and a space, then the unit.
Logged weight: 73; kg
